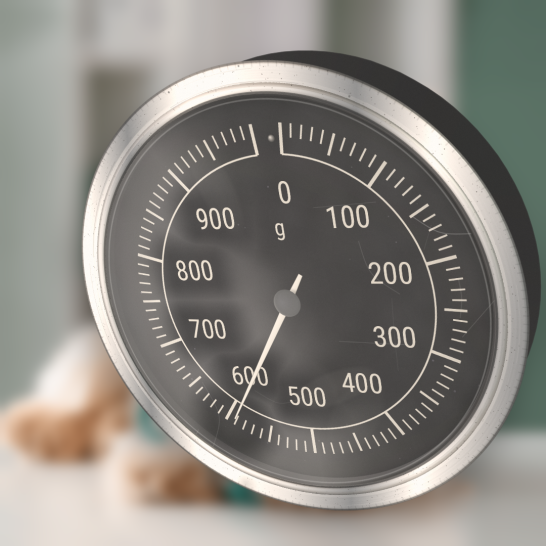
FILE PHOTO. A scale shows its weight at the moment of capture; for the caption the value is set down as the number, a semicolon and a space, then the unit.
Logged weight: 590; g
